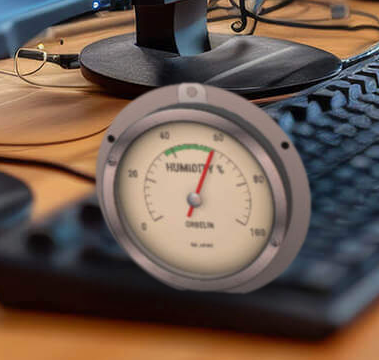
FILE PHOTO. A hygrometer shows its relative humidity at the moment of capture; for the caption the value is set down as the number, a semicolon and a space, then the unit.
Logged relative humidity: 60; %
